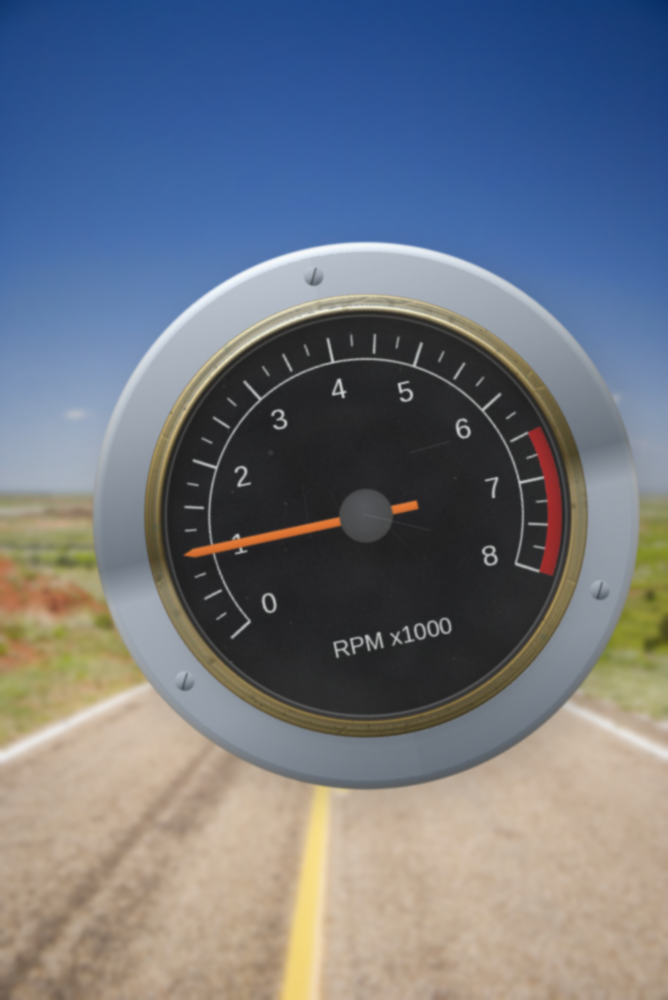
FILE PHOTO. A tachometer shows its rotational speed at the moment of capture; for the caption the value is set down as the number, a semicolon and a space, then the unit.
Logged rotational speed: 1000; rpm
